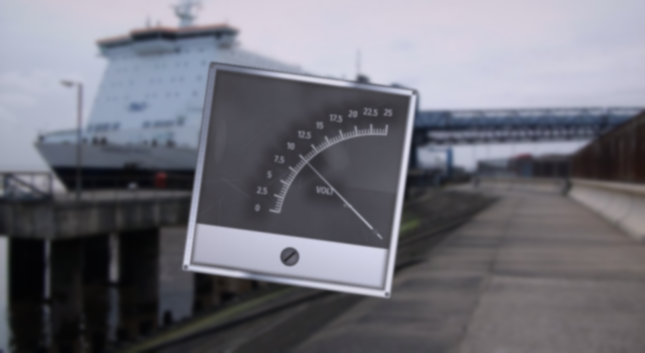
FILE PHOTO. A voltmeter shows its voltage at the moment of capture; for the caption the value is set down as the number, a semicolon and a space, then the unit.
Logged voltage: 10; V
